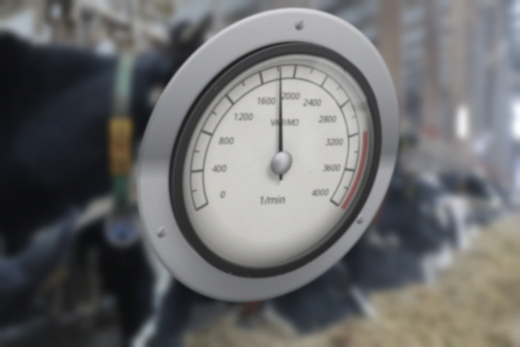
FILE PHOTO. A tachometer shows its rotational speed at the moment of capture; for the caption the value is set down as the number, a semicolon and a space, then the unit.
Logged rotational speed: 1800; rpm
